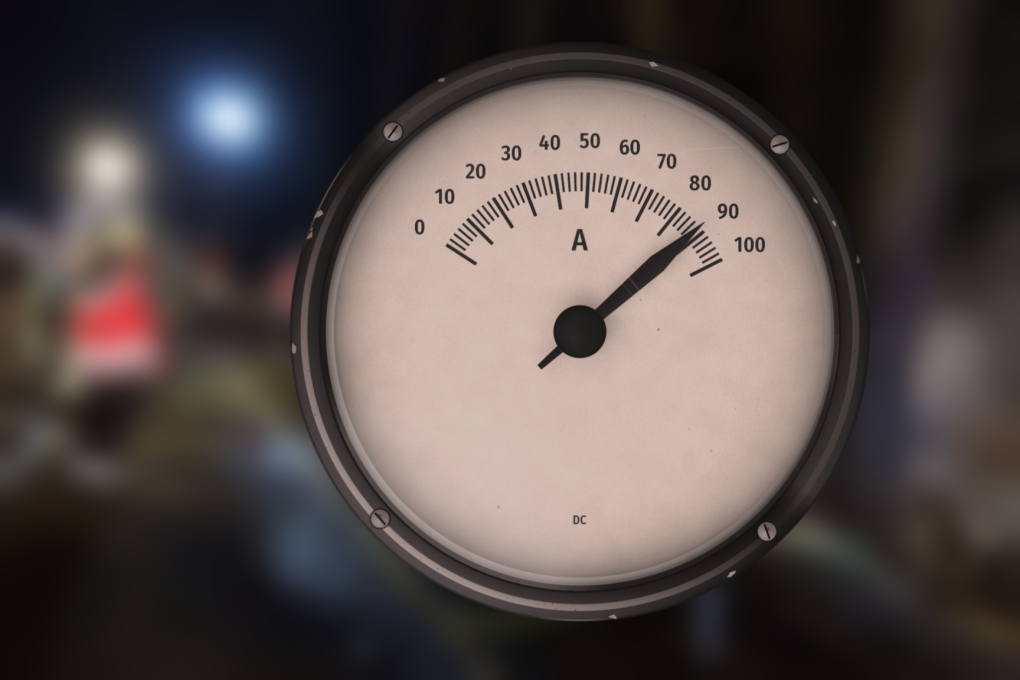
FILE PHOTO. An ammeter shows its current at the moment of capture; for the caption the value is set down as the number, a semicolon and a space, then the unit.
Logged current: 88; A
